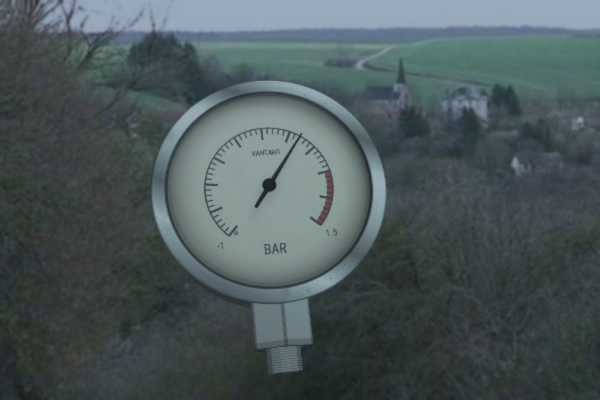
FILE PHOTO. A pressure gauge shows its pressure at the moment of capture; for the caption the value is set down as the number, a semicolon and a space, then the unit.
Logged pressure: 0.6; bar
